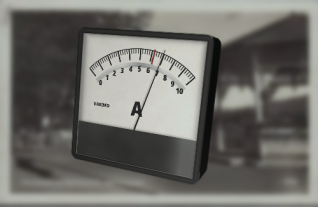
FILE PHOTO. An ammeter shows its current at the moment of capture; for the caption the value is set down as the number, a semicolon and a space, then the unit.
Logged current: 7; A
